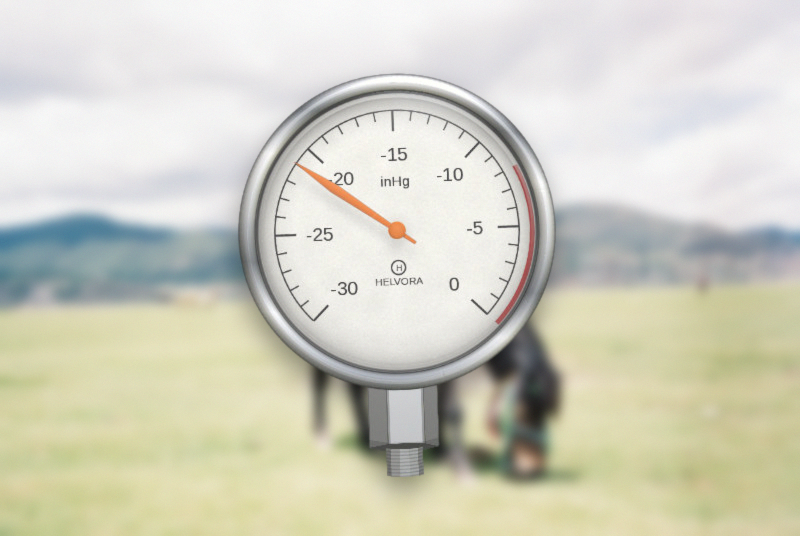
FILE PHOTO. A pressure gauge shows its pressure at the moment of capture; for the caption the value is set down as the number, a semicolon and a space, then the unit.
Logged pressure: -21; inHg
